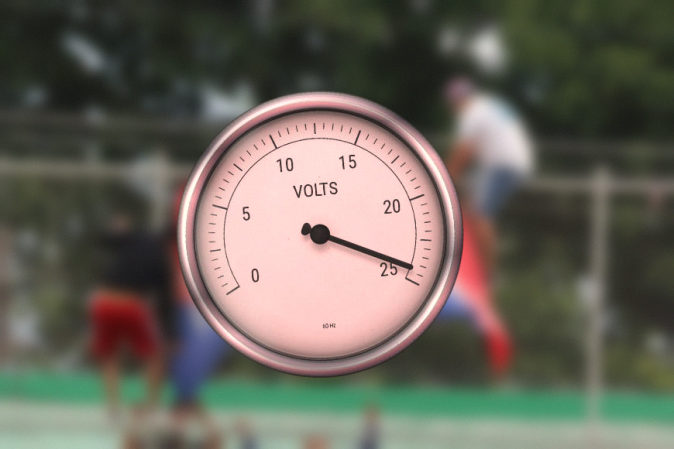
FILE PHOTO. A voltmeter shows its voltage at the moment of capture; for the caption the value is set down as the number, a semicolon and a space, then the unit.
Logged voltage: 24.25; V
